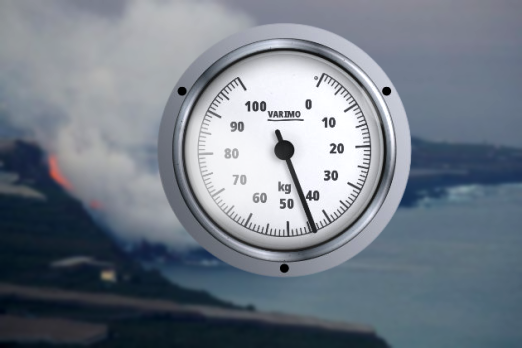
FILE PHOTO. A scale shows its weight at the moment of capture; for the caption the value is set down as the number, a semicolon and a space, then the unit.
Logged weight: 44; kg
